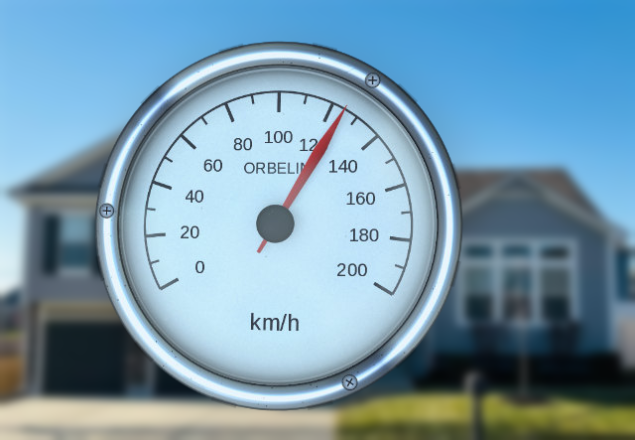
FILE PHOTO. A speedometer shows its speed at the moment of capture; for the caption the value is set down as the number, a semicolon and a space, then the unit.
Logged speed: 125; km/h
